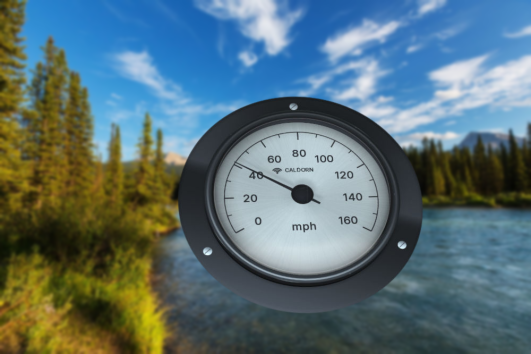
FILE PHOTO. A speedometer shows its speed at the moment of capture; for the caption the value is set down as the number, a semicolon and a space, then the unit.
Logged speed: 40; mph
